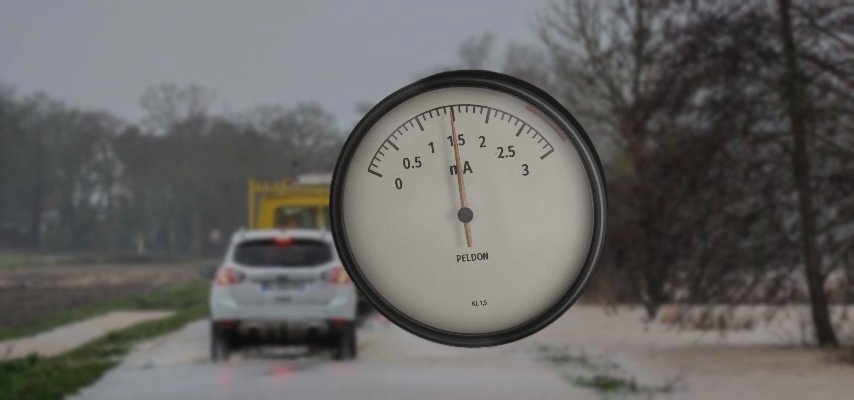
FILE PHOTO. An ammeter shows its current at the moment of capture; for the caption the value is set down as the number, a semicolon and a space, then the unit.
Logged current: 1.5; mA
